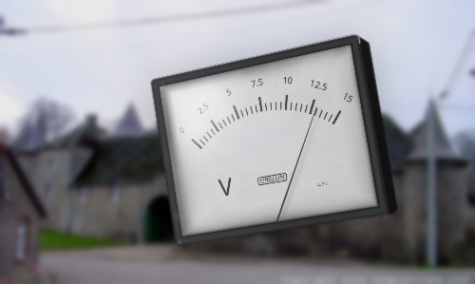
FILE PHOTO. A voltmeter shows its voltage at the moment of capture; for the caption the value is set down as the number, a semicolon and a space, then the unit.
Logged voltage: 13; V
